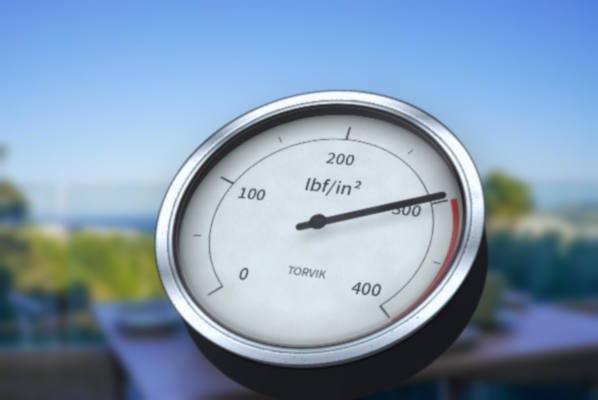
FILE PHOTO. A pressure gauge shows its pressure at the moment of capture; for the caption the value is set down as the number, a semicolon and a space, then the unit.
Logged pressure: 300; psi
